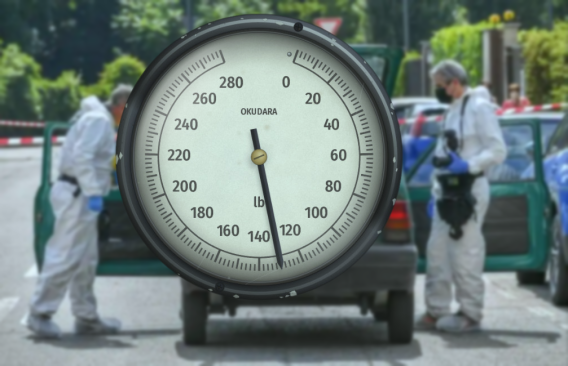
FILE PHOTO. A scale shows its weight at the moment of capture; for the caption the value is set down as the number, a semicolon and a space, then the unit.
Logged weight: 130; lb
